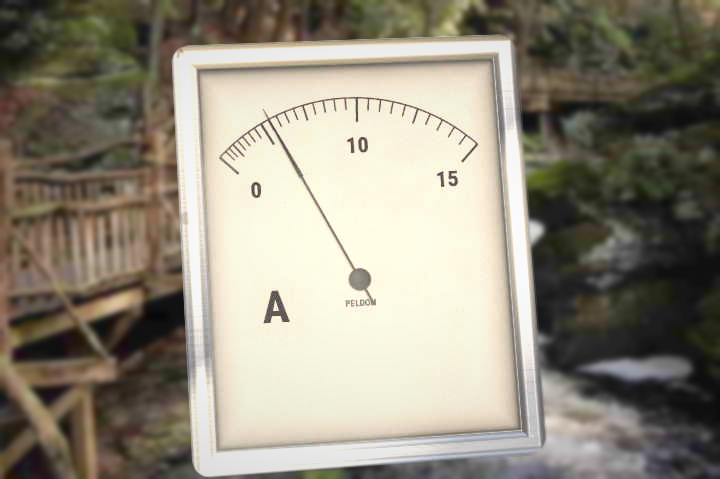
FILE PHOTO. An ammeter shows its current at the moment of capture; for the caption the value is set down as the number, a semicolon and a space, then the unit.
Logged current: 5.5; A
